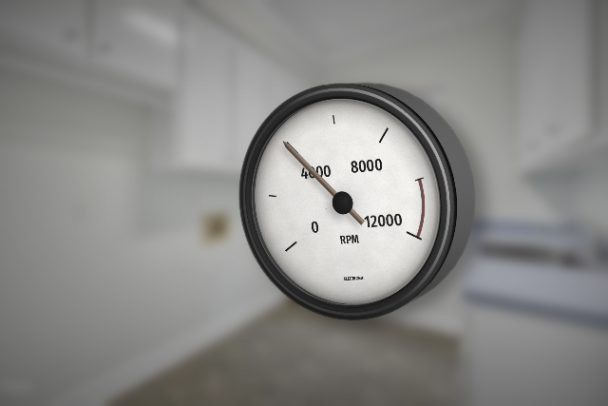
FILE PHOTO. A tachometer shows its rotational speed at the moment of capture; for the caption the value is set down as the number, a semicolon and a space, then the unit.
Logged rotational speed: 4000; rpm
